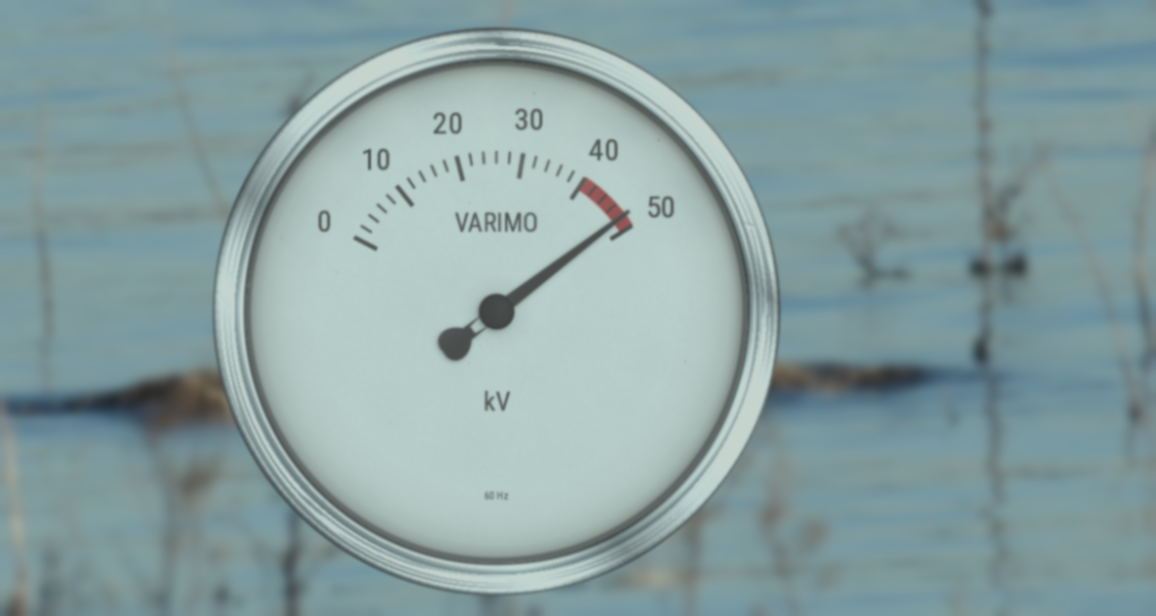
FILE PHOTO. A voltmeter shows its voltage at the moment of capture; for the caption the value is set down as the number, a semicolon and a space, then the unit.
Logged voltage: 48; kV
